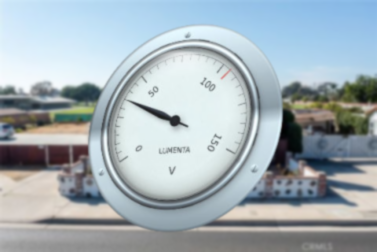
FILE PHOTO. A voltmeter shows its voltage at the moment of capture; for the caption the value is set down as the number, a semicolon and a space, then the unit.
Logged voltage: 35; V
